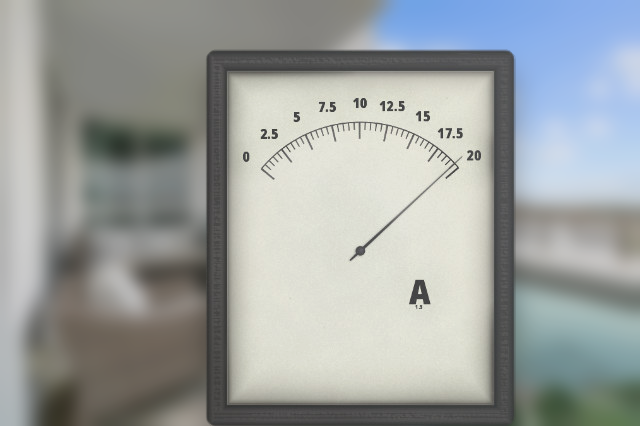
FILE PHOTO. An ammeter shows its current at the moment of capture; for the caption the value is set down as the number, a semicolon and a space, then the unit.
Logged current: 19.5; A
